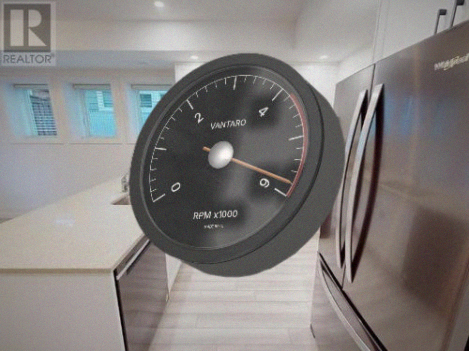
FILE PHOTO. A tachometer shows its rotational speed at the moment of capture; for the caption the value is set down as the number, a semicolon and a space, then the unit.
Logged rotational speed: 5800; rpm
